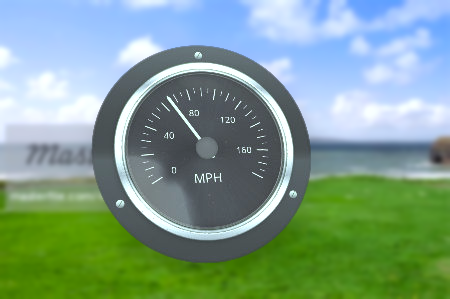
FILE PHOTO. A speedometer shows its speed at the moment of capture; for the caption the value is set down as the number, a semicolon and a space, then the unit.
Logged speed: 65; mph
